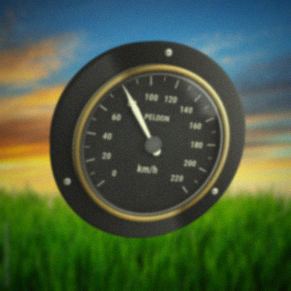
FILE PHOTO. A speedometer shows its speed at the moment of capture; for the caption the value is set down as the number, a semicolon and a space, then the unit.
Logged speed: 80; km/h
